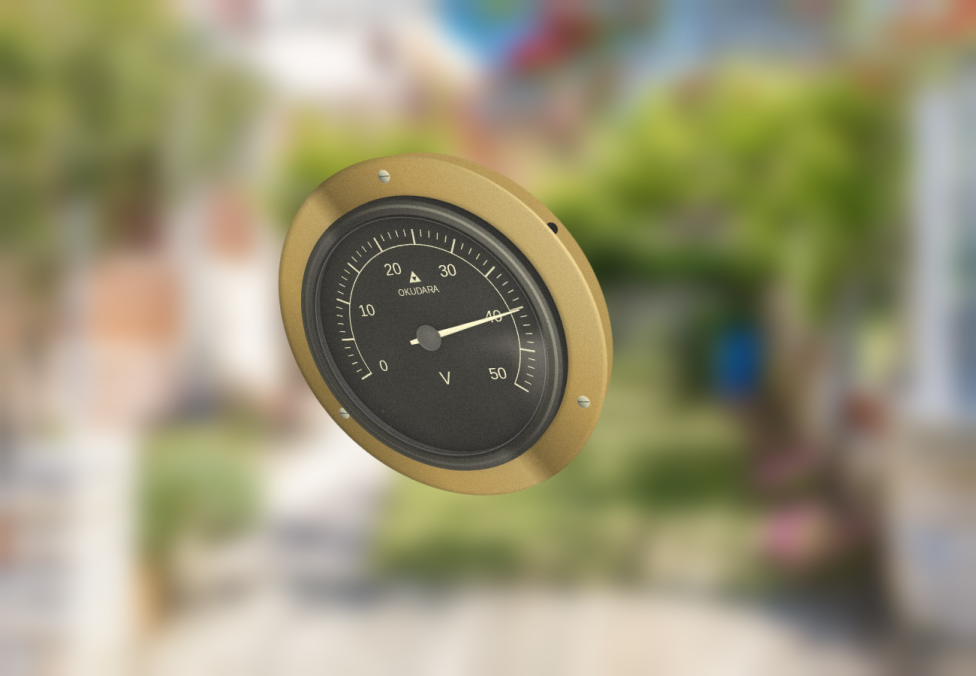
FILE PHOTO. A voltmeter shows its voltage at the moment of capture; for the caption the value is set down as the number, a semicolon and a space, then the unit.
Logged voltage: 40; V
